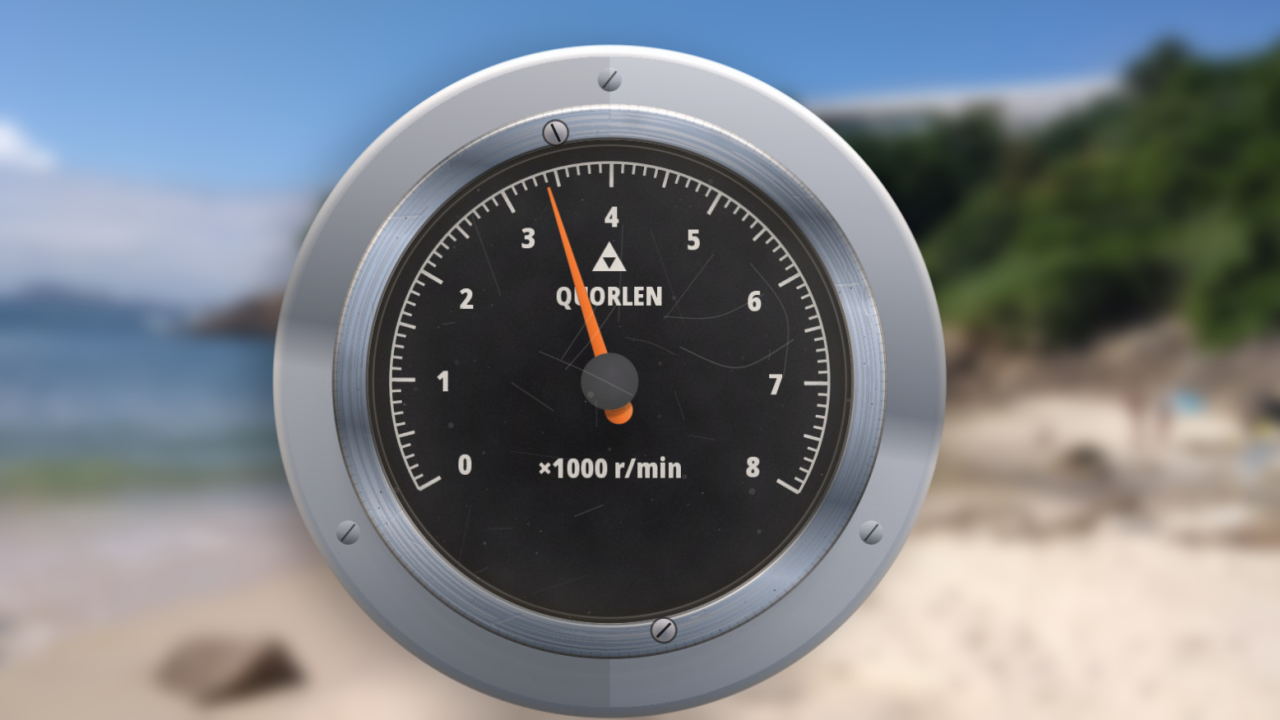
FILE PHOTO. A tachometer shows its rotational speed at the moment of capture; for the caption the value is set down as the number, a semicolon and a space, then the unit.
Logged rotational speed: 3400; rpm
